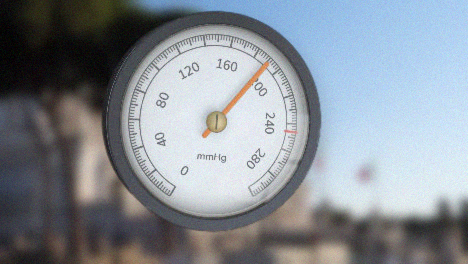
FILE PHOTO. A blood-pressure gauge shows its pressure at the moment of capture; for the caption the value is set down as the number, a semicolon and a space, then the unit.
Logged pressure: 190; mmHg
